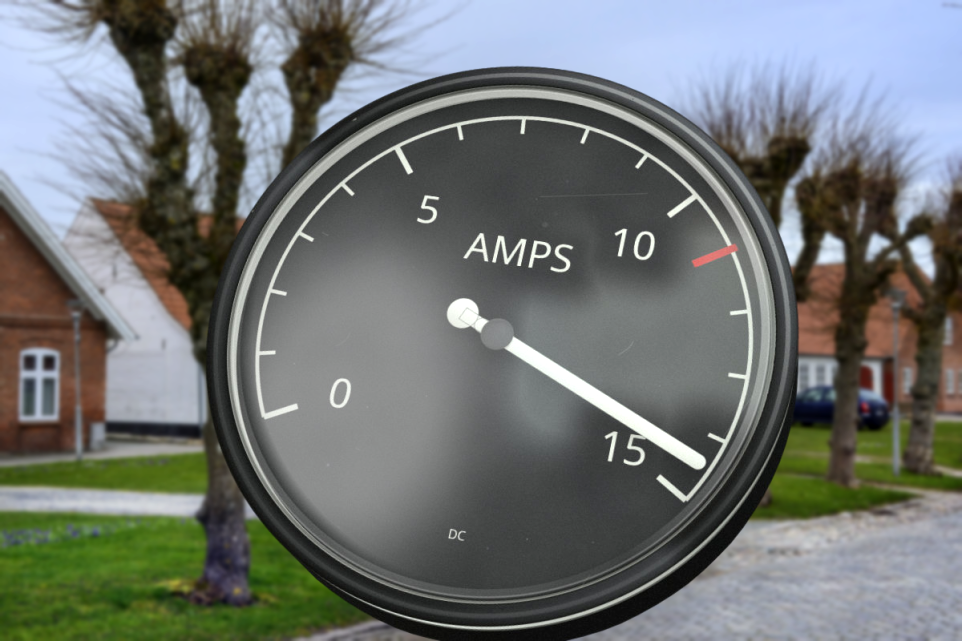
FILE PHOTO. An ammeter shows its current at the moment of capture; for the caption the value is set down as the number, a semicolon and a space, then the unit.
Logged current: 14.5; A
